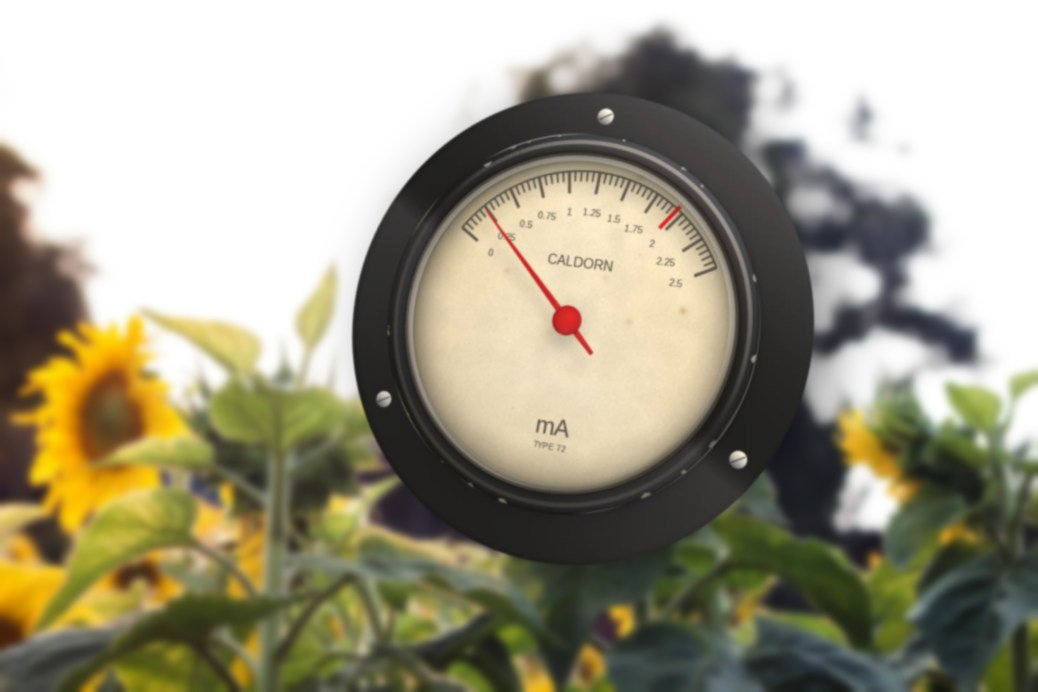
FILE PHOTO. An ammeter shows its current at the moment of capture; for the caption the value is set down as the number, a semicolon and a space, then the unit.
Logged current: 0.25; mA
